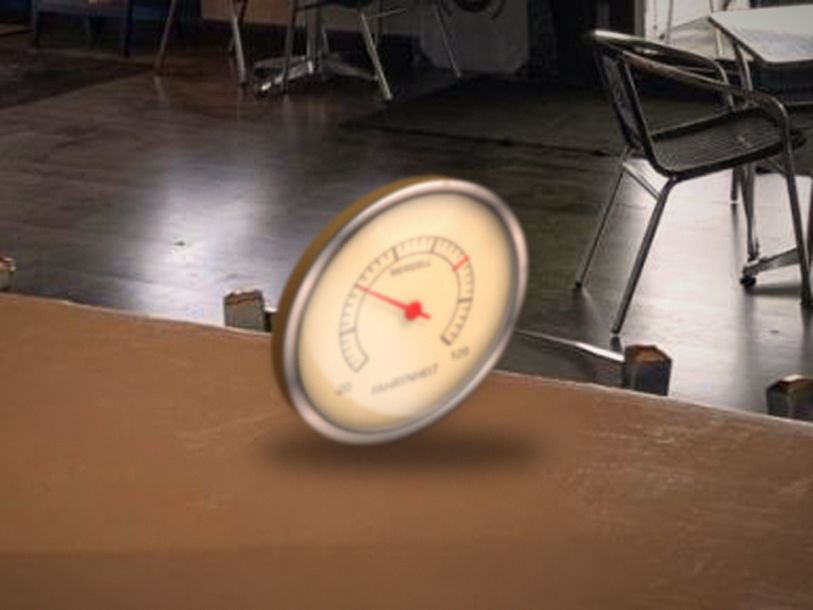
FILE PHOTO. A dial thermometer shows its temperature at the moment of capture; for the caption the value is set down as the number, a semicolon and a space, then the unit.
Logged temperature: 20; °F
